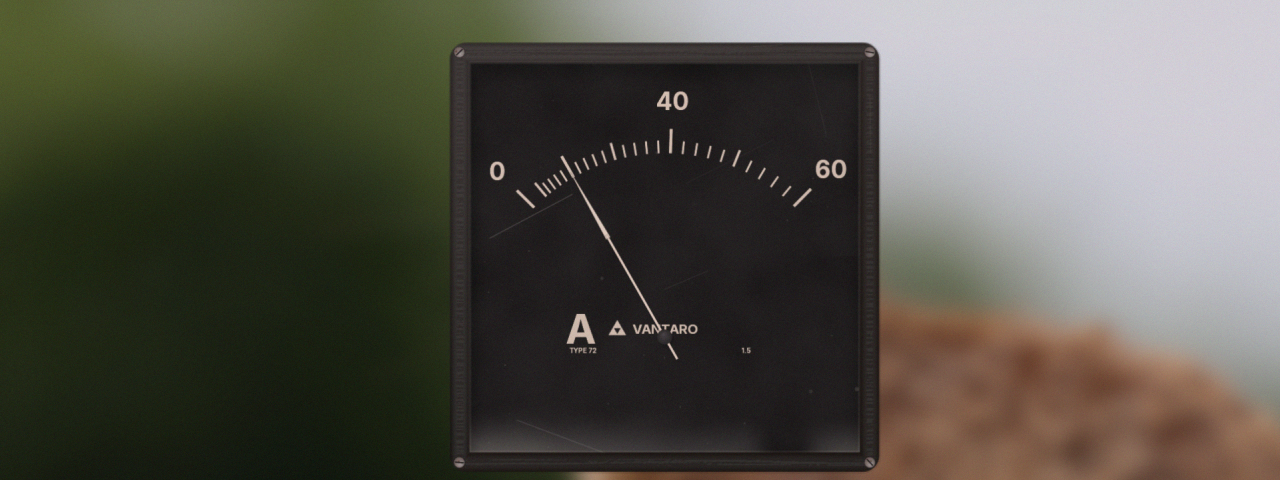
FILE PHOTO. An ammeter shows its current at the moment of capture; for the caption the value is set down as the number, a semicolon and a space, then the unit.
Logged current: 20; A
